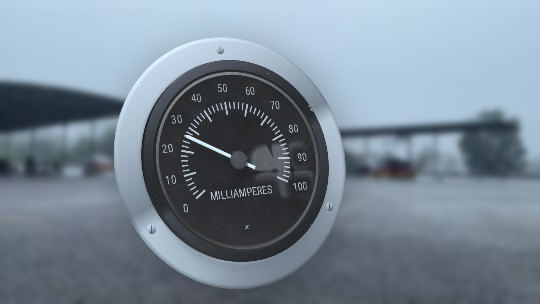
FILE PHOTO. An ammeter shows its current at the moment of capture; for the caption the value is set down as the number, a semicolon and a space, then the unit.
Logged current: 26; mA
